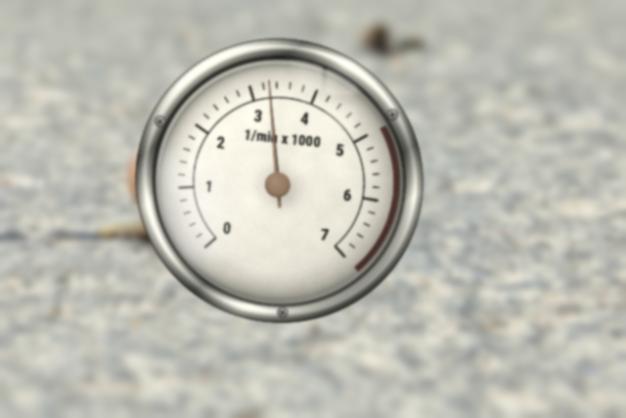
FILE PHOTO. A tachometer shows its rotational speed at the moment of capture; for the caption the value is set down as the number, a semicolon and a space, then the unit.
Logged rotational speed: 3300; rpm
